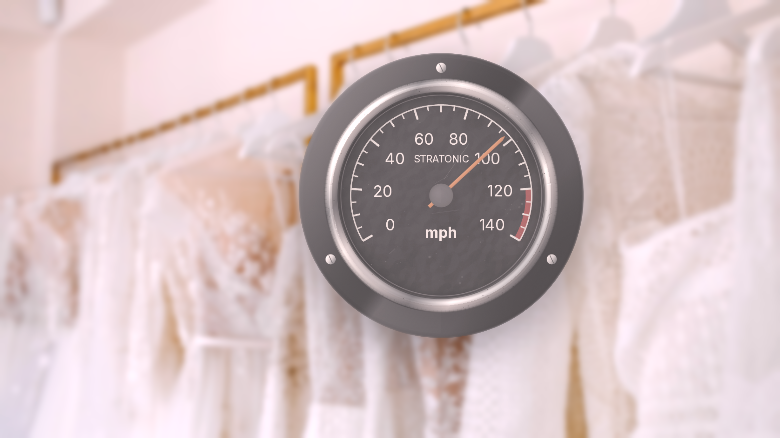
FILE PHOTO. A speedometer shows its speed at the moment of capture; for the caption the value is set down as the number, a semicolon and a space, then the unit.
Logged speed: 97.5; mph
